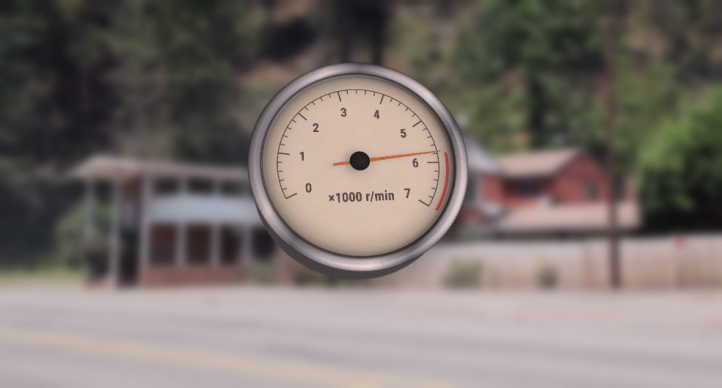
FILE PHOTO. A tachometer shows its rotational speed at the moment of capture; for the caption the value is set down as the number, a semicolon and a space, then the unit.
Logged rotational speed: 5800; rpm
